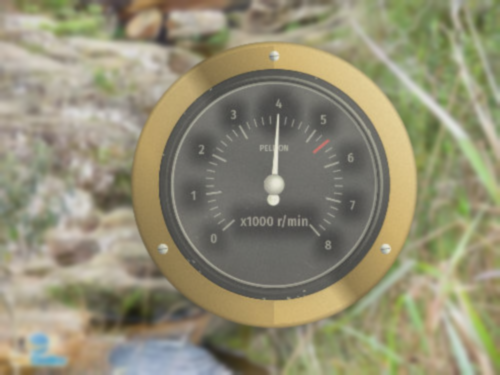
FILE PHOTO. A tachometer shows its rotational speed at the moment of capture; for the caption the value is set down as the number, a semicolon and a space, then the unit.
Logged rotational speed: 4000; rpm
